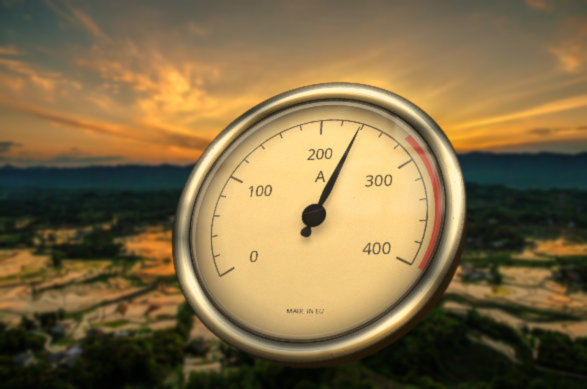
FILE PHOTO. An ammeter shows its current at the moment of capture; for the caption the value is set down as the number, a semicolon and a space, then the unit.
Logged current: 240; A
